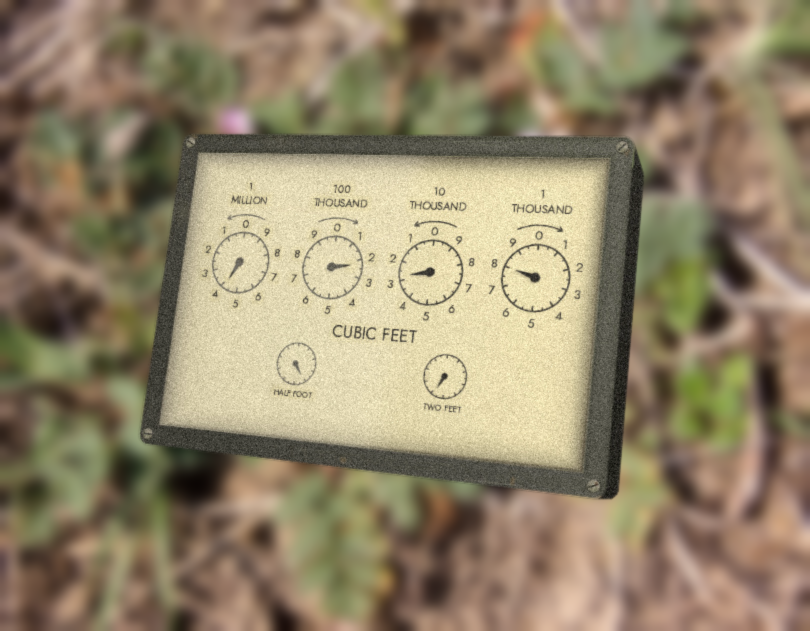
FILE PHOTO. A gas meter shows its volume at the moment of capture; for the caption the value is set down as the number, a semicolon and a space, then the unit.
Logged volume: 422800; ft³
